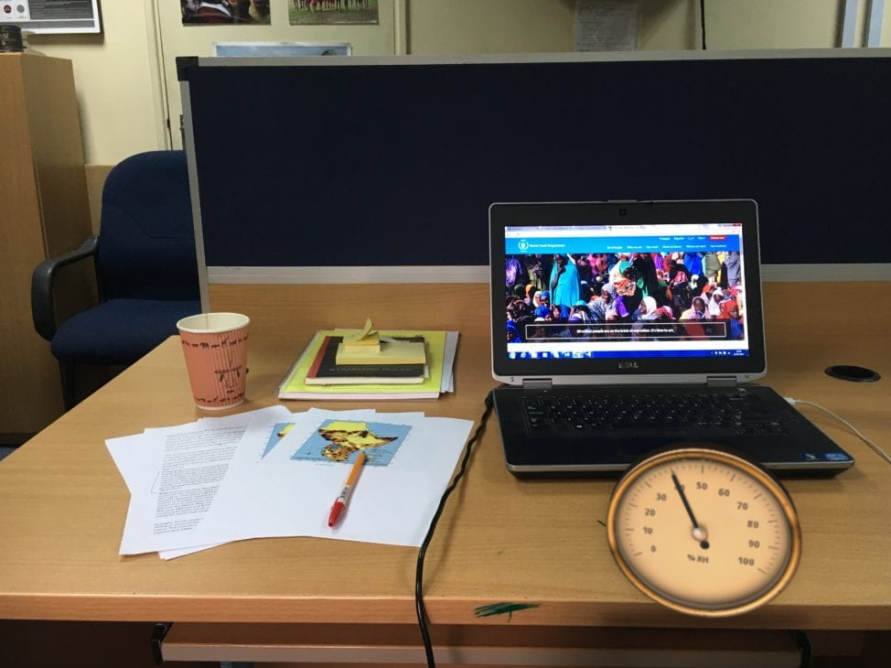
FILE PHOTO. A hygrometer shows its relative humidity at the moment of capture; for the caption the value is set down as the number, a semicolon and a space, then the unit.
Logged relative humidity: 40; %
